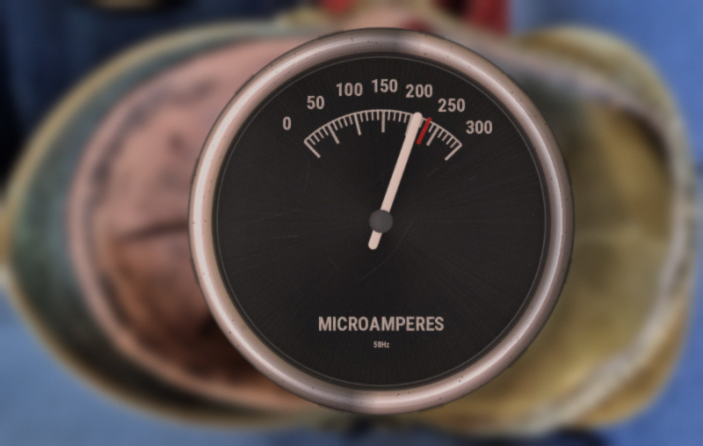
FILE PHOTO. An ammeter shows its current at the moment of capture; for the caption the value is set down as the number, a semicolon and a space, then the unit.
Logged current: 210; µA
